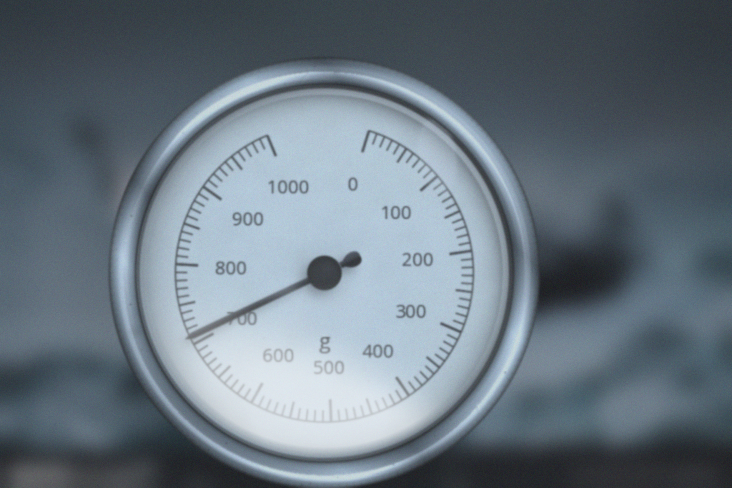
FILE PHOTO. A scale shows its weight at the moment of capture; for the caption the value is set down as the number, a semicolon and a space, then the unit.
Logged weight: 710; g
